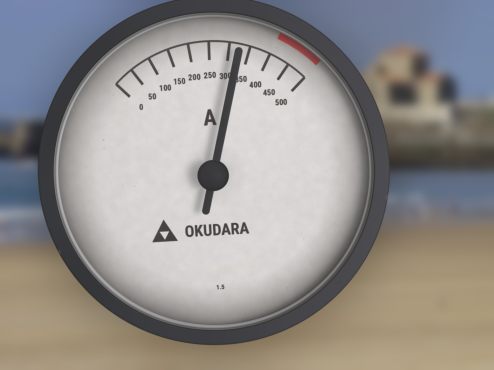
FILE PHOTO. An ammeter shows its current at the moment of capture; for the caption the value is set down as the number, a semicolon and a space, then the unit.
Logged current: 325; A
